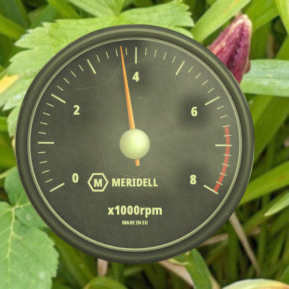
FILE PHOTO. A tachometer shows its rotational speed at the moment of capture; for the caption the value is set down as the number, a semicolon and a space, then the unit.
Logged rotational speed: 3700; rpm
